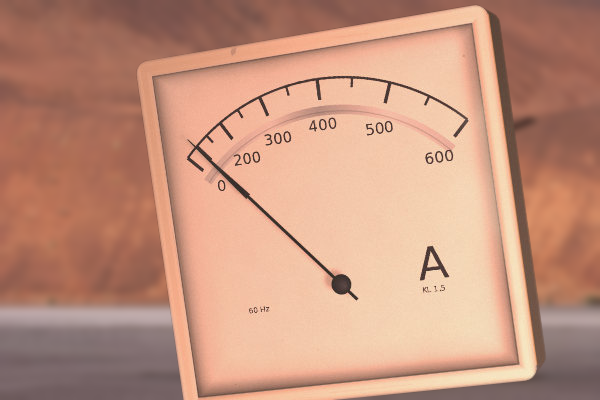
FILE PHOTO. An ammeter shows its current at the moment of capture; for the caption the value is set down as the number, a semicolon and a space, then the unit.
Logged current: 100; A
